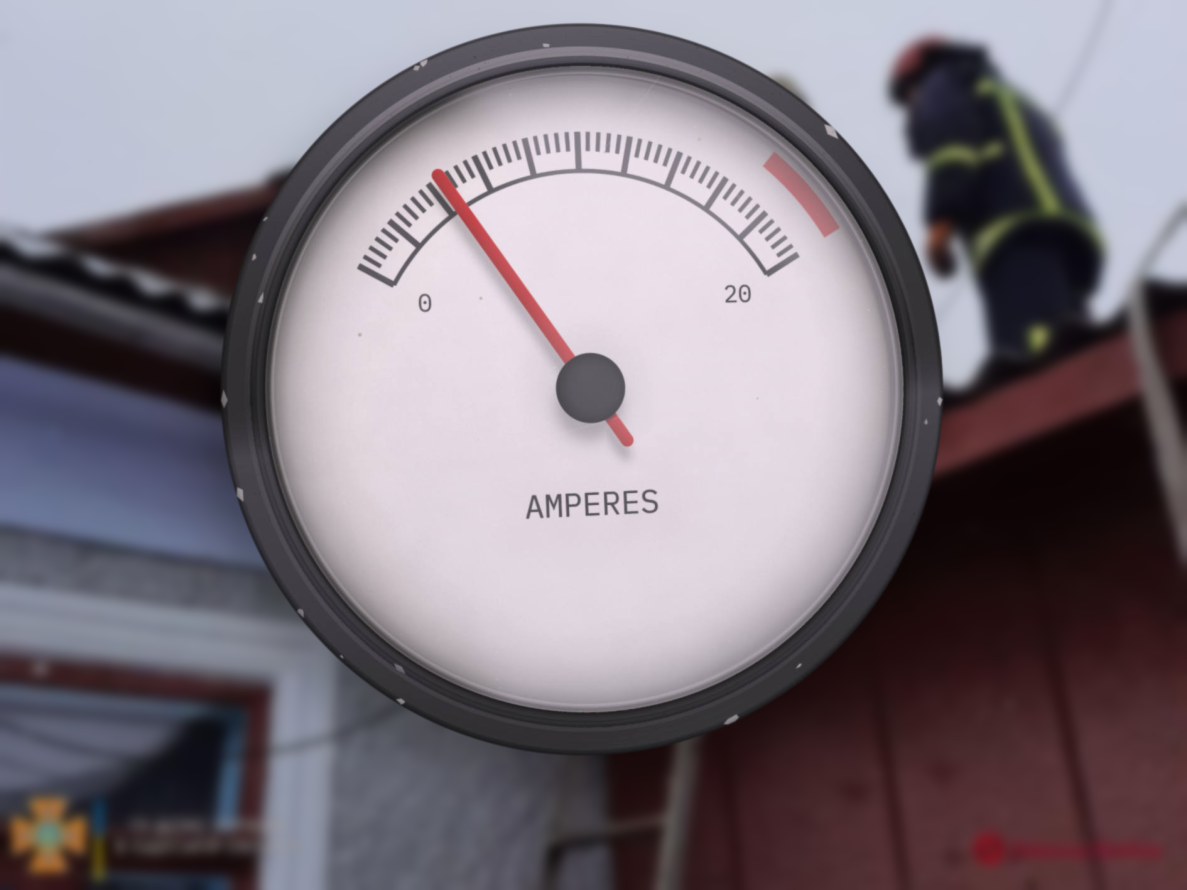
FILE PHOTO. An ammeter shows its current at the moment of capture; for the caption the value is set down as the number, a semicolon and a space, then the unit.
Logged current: 4.4; A
